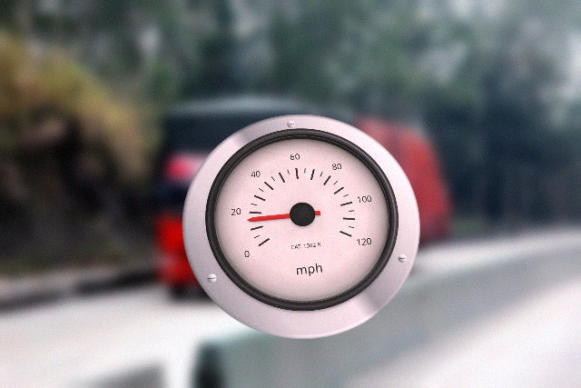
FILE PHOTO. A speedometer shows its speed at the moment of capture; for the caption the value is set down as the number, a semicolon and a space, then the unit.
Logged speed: 15; mph
